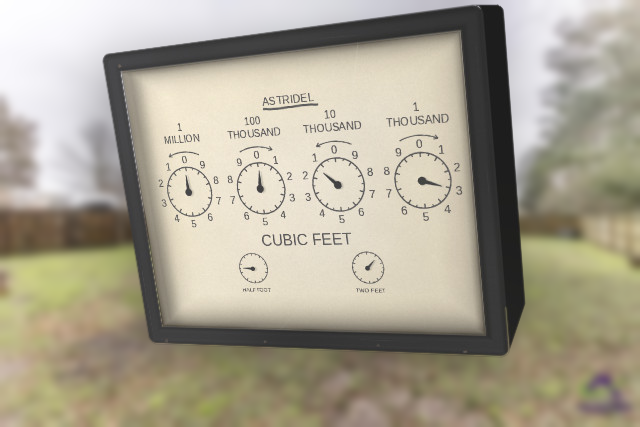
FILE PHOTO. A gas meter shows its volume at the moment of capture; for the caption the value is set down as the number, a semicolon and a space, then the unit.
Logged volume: 1300; ft³
